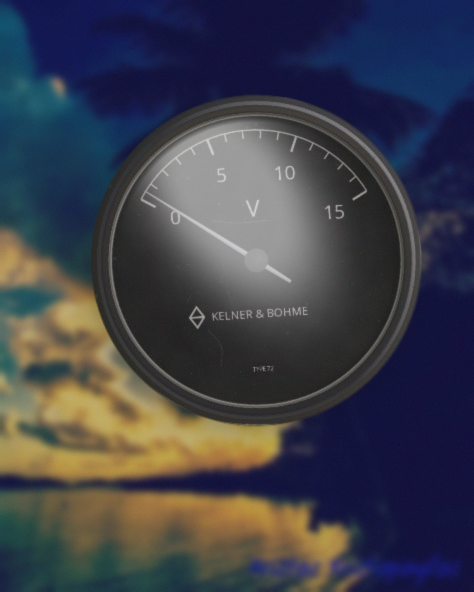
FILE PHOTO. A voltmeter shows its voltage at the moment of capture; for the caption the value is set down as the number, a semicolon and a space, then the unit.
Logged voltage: 0.5; V
